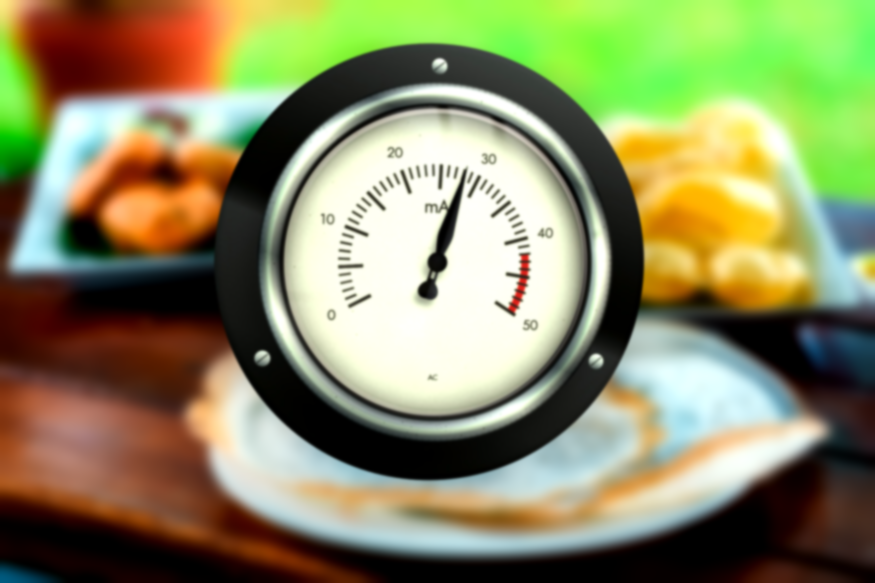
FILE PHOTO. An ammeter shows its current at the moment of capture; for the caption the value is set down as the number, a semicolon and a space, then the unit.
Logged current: 28; mA
